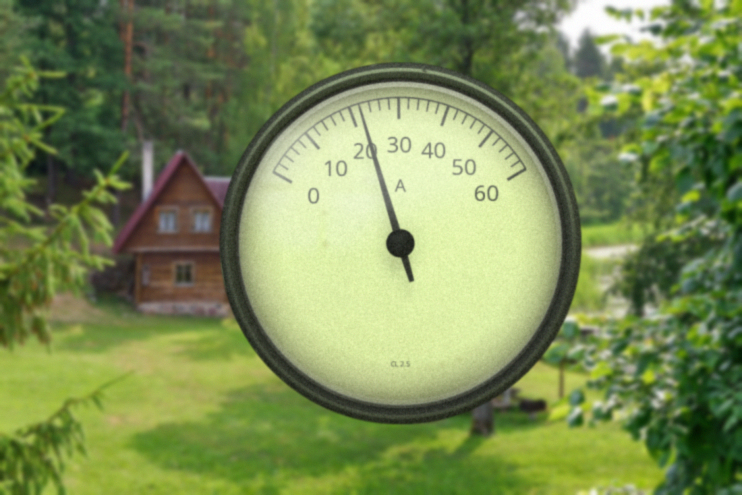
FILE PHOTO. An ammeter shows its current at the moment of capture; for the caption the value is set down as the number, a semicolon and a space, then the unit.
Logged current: 22; A
